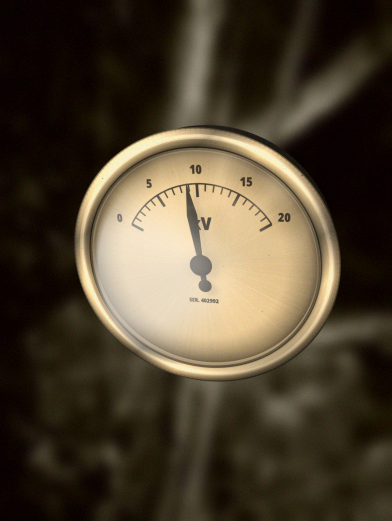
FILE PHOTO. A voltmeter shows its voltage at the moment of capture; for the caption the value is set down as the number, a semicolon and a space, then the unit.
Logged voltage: 9; kV
